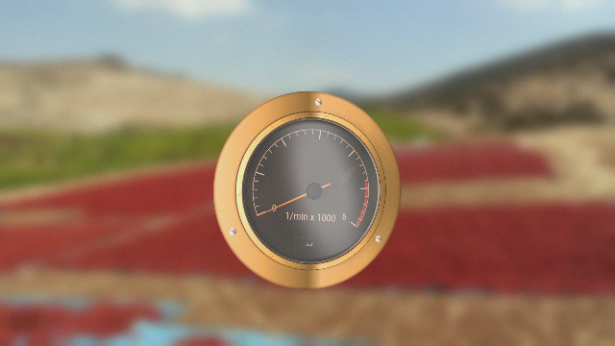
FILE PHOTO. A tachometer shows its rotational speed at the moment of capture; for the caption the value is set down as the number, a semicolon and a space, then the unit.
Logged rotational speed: 0; rpm
